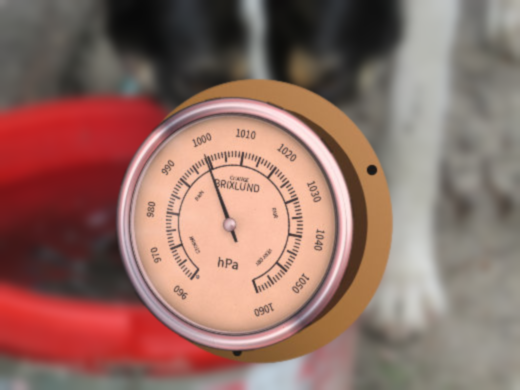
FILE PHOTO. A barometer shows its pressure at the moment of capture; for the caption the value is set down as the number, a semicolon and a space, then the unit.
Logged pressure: 1000; hPa
